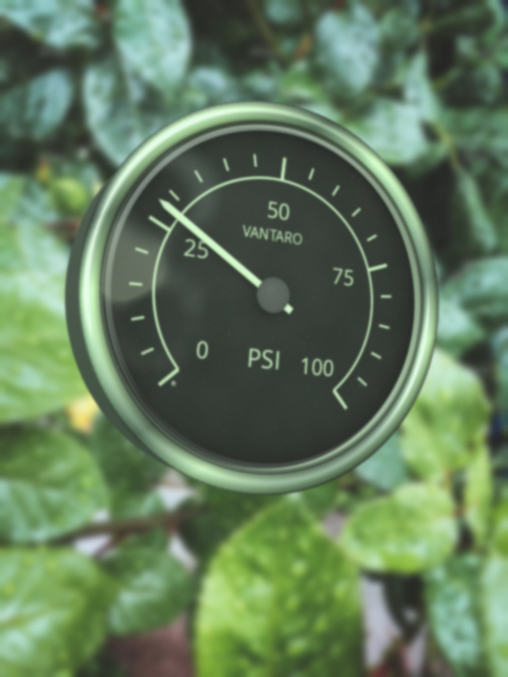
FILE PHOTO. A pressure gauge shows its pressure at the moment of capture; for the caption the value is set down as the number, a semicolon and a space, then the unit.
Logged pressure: 27.5; psi
